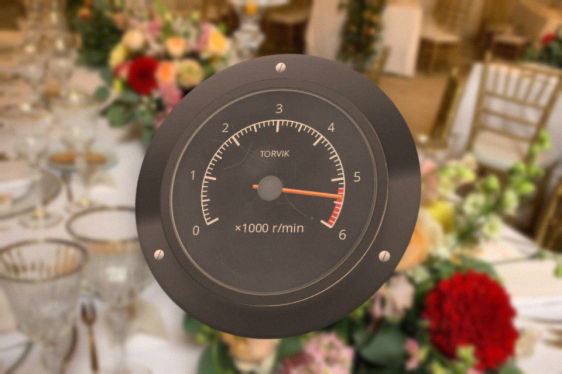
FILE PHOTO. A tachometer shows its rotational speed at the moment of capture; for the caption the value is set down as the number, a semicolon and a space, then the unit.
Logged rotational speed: 5400; rpm
